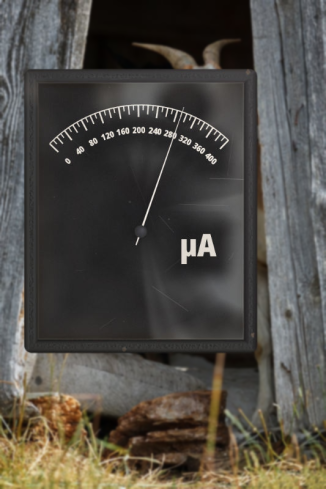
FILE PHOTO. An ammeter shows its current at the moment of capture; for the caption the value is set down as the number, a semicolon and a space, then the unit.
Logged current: 290; µA
